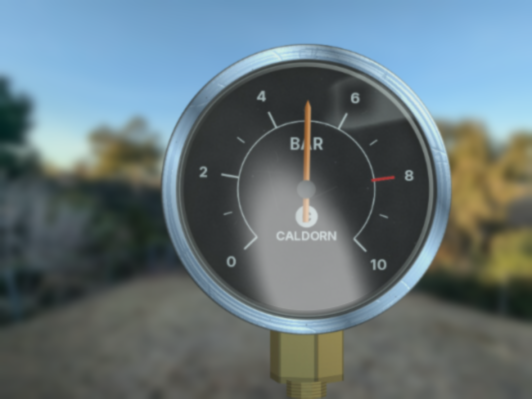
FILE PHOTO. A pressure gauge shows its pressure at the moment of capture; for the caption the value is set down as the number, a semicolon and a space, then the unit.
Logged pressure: 5; bar
